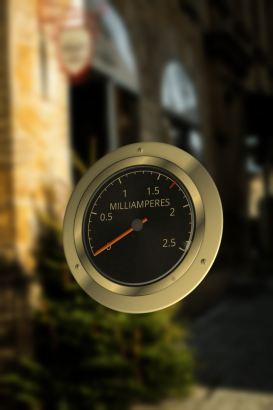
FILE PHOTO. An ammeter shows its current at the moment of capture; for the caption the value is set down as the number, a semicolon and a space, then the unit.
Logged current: 0; mA
